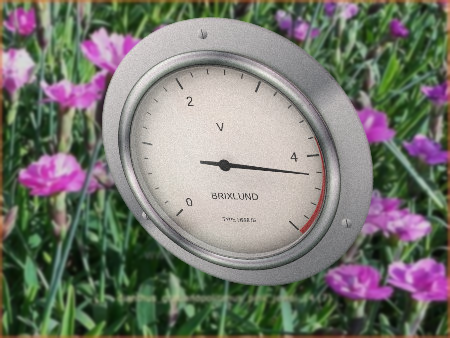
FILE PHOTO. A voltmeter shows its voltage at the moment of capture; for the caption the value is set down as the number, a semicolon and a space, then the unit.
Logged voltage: 4.2; V
